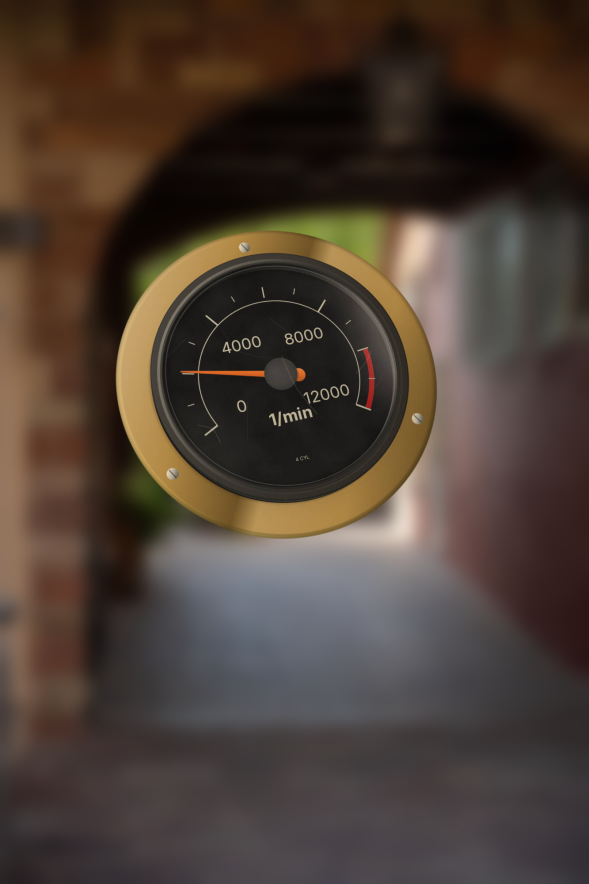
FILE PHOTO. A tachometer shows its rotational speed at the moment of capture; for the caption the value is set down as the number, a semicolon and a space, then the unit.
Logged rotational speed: 2000; rpm
